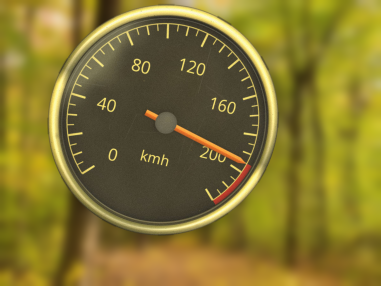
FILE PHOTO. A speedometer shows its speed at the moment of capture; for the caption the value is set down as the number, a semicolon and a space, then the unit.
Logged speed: 195; km/h
